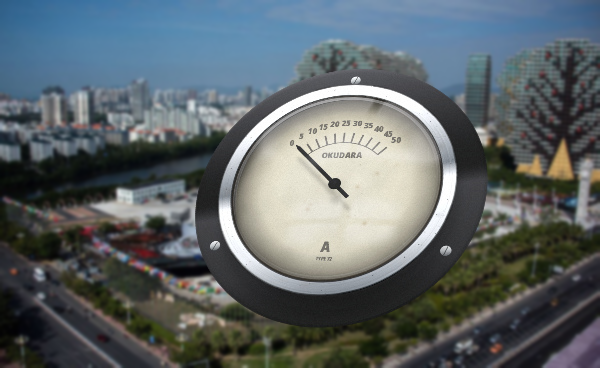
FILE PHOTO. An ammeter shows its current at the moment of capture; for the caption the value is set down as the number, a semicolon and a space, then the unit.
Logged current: 0; A
